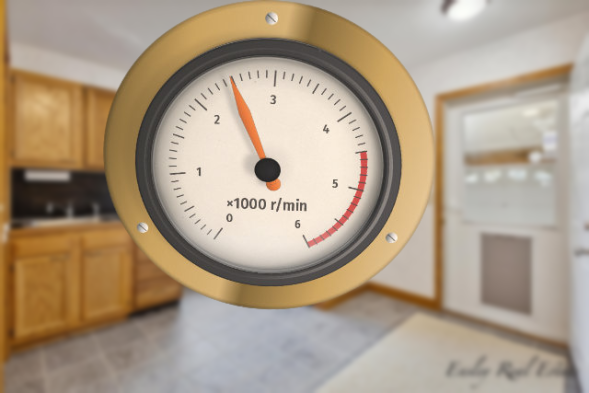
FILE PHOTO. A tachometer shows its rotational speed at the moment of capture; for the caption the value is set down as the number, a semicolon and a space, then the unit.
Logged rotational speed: 2500; rpm
